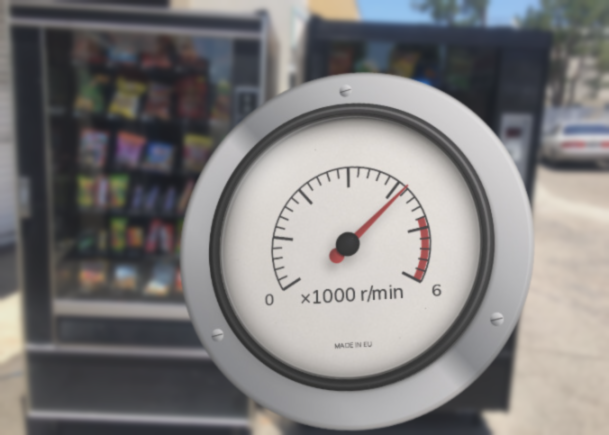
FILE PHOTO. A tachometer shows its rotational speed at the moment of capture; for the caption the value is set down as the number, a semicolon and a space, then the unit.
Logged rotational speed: 4200; rpm
